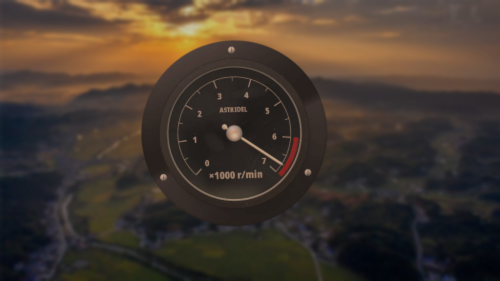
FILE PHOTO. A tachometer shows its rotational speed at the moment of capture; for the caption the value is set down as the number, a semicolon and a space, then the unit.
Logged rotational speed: 6750; rpm
